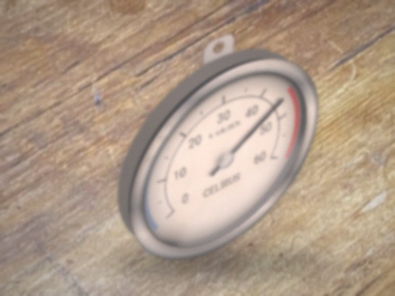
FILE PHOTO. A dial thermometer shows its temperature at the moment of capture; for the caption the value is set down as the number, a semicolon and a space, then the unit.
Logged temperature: 45; °C
